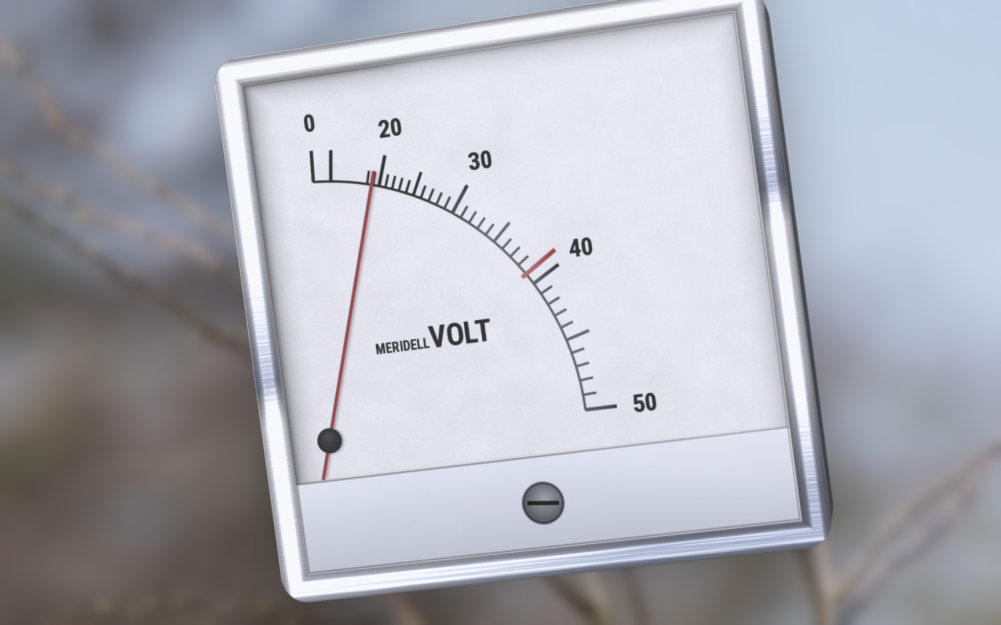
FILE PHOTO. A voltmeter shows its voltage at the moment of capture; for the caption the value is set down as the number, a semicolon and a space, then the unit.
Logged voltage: 19; V
